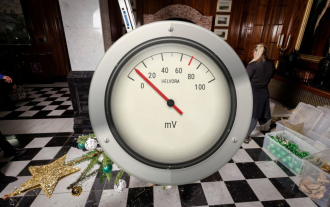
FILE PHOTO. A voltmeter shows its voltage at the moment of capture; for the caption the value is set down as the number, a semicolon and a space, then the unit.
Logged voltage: 10; mV
